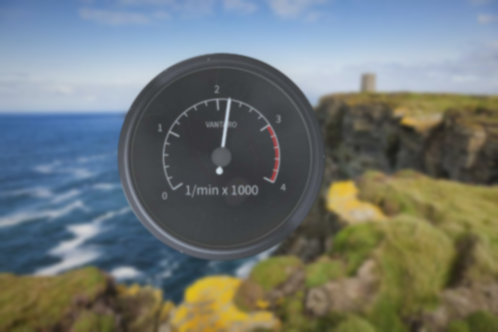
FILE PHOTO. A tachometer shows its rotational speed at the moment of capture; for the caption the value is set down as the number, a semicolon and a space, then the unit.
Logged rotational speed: 2200; rpm
